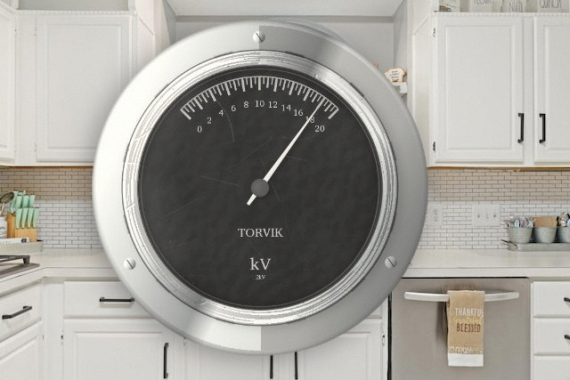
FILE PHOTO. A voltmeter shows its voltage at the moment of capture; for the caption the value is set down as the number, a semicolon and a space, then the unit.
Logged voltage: 18; kV
